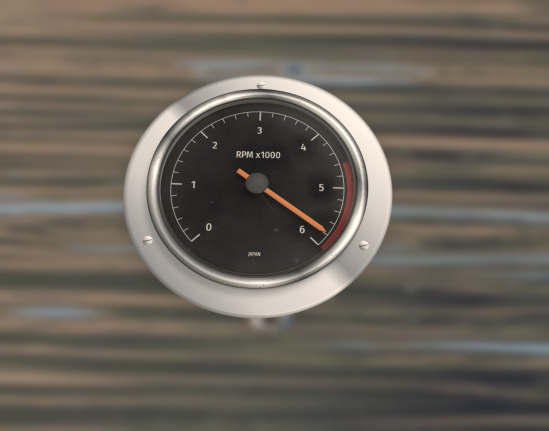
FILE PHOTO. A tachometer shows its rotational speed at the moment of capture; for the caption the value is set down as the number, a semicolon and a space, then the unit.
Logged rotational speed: 5800; rpm
